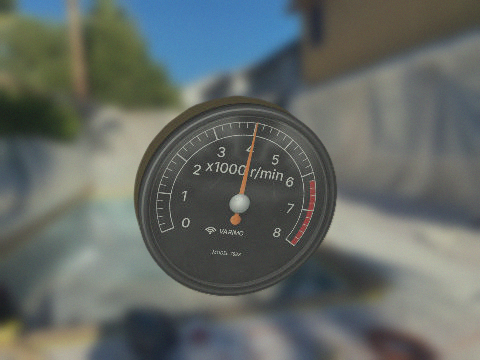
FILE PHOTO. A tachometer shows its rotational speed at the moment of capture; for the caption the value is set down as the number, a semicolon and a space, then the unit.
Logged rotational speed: 4000; rpm
